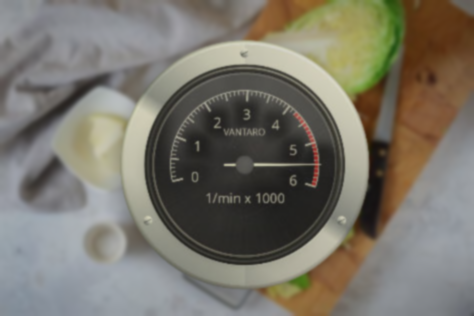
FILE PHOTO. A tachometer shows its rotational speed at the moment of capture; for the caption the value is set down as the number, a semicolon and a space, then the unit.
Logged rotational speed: 5500; rpm
